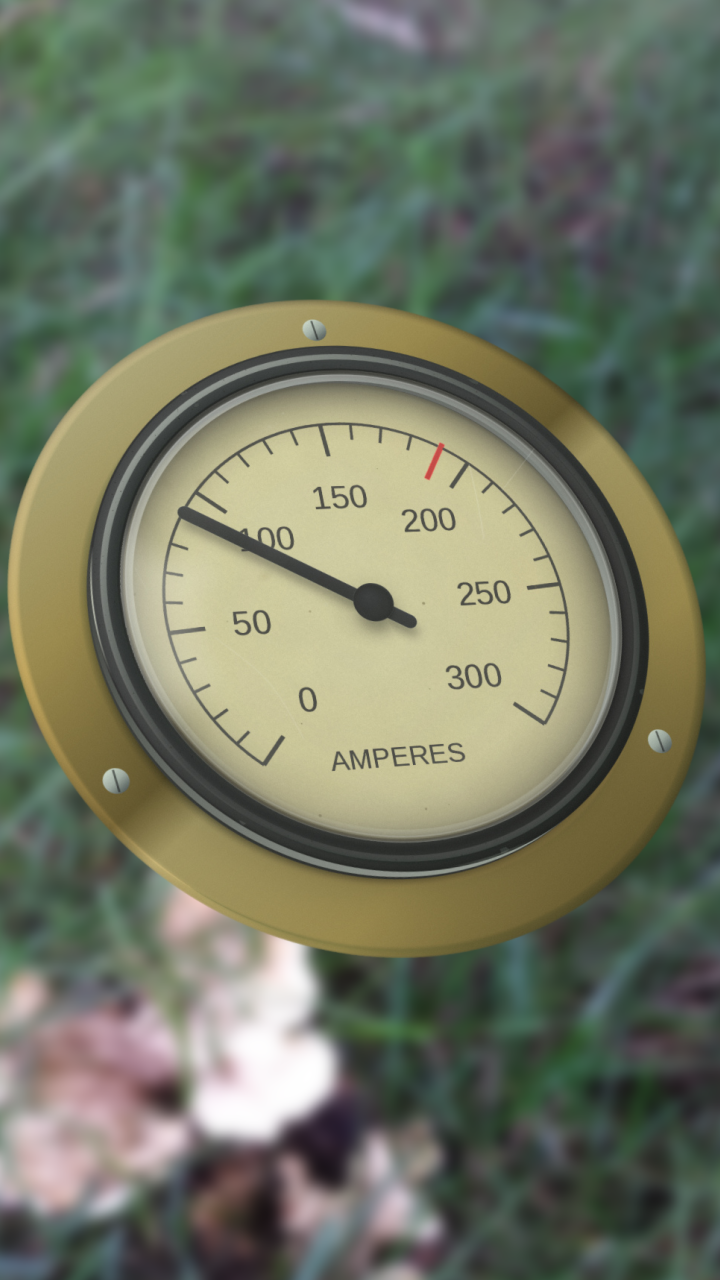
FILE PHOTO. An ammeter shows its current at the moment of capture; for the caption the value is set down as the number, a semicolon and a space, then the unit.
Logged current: 90; A
